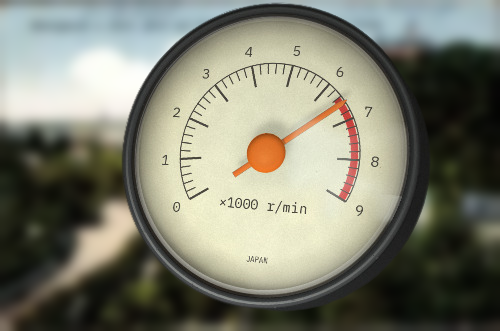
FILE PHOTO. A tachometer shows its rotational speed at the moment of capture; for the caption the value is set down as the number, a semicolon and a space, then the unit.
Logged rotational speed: 6600; rpm
